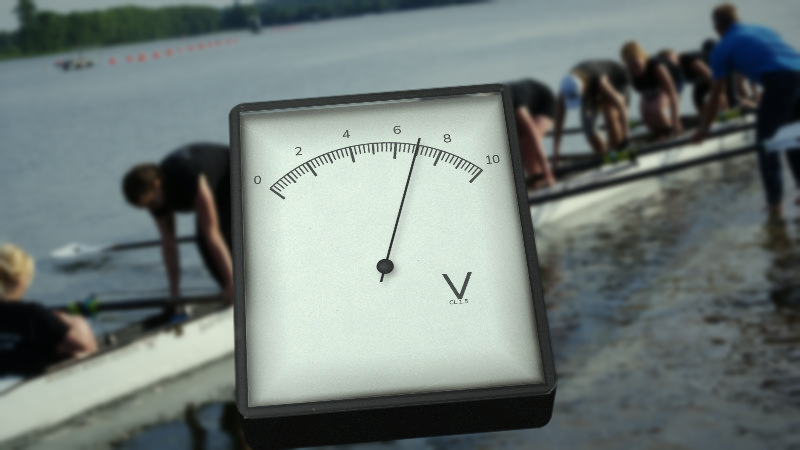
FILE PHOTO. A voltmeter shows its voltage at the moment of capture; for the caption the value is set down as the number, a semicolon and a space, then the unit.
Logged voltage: 7; V
